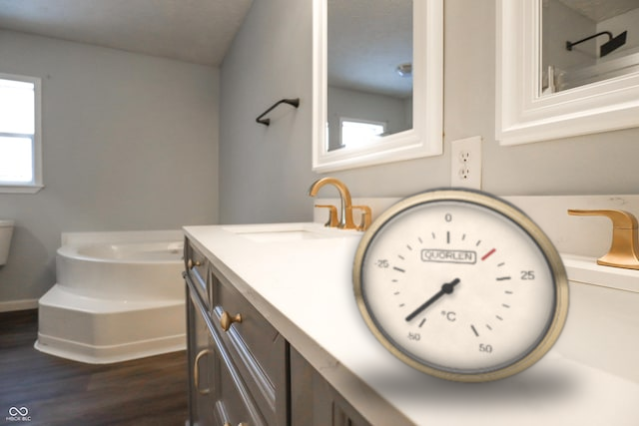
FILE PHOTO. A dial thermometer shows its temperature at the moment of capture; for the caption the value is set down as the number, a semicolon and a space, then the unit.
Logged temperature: -45; °C
